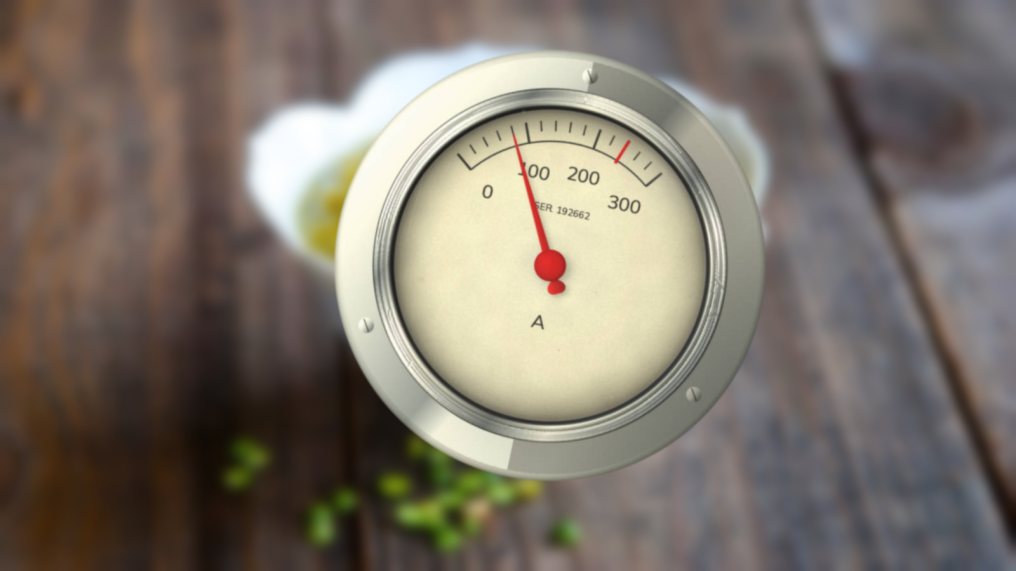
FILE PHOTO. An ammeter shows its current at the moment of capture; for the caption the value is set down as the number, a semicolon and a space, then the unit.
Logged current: 80; A
